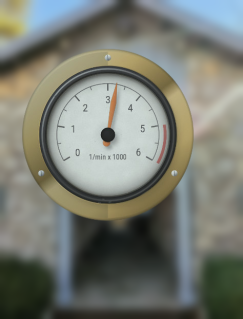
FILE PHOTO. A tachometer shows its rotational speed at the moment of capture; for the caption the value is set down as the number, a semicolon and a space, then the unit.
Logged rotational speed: 3250; rpm
